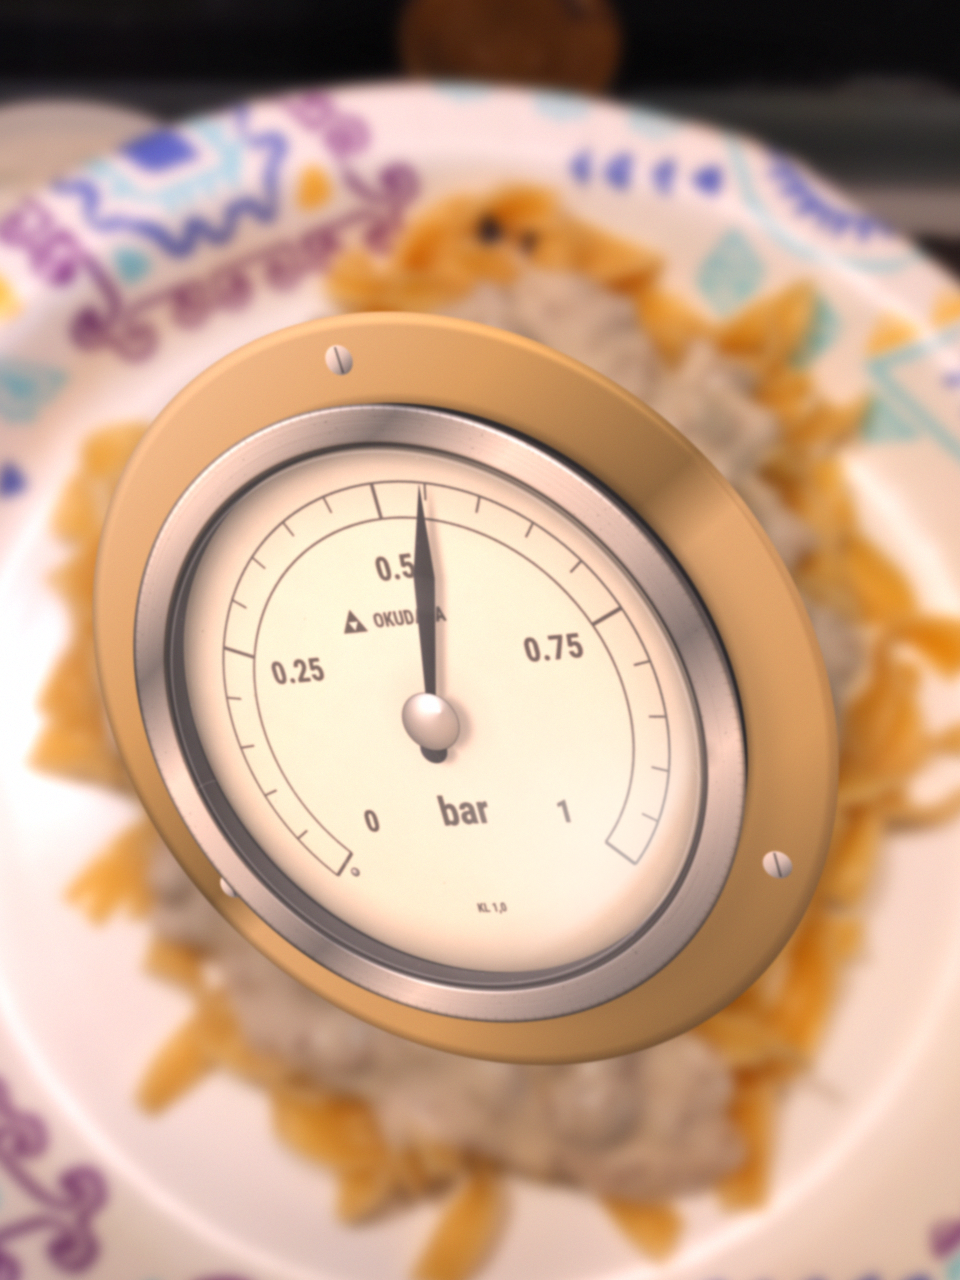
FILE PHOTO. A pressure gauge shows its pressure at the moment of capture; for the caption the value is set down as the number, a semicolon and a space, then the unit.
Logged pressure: 0.55; bar
